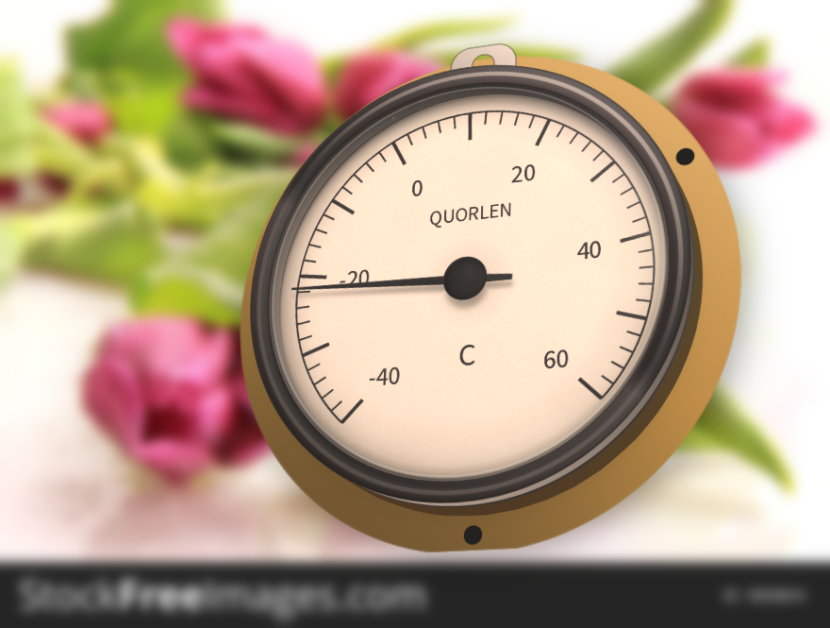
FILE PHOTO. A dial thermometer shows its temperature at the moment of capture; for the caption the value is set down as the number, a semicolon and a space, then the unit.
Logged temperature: -22; °C
